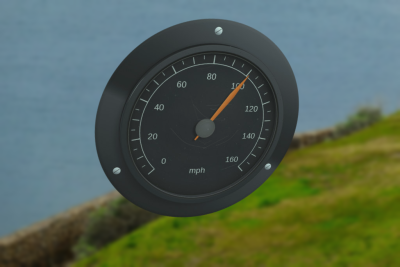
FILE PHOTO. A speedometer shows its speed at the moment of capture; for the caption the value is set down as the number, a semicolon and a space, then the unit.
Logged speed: 100; mph
